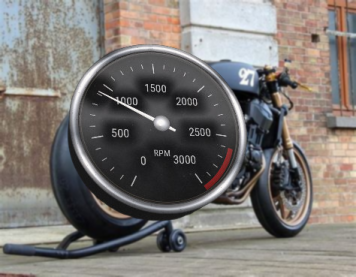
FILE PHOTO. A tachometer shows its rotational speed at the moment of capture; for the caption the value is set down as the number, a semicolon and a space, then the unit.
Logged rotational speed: 900; rpm
